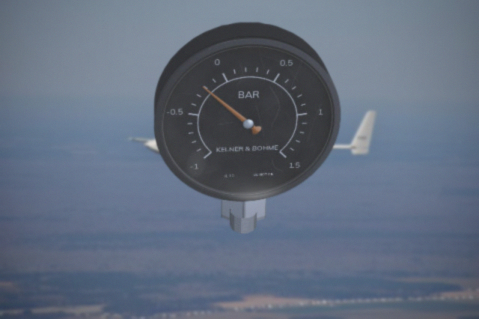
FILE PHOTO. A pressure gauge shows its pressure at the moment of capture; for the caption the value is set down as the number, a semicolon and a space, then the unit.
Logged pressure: -0.2; bar
